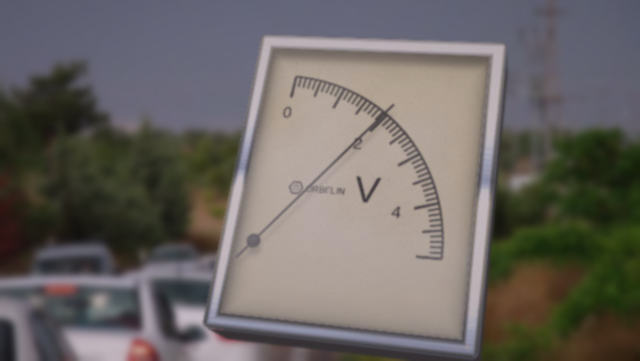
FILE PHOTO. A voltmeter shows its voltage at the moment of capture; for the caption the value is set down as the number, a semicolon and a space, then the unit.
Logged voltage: 2; V
